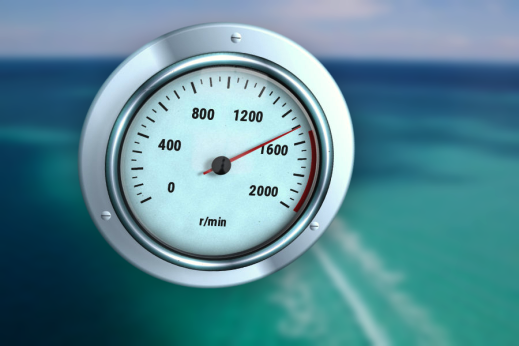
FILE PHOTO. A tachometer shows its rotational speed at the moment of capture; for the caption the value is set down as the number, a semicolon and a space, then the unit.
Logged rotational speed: 1500; rpm
